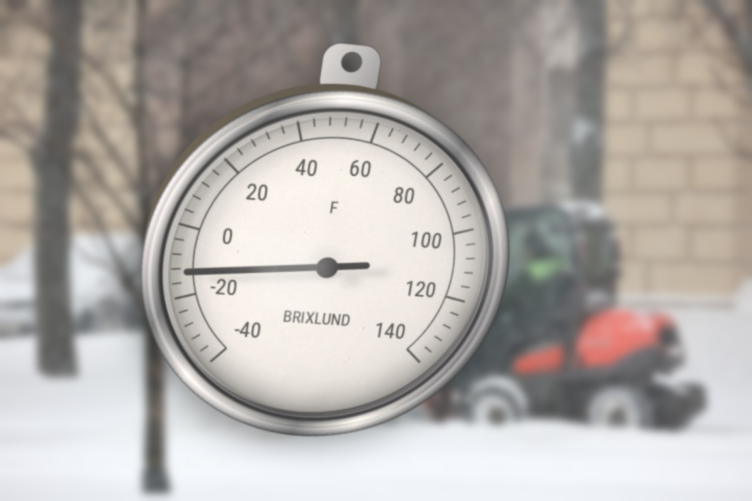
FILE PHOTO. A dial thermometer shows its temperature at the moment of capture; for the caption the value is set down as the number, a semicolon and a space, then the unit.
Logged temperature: -12; °F
